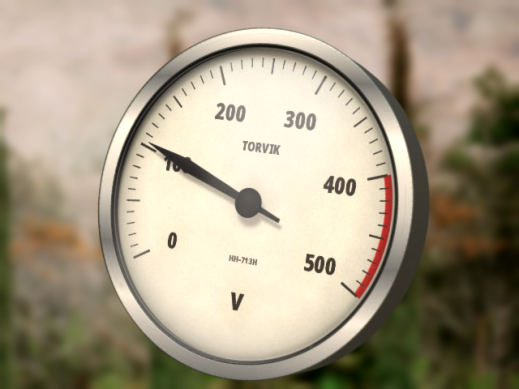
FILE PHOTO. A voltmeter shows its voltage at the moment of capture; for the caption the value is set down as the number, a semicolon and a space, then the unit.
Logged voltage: 105; V
